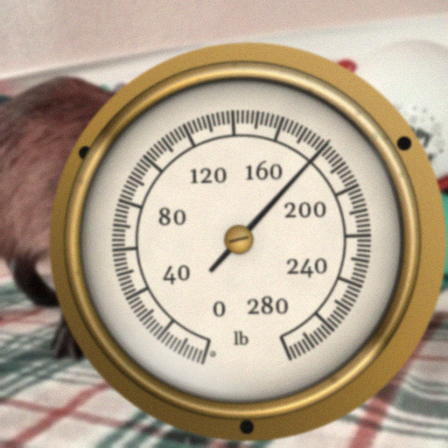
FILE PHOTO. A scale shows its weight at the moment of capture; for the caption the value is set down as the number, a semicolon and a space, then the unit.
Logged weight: 180; lb
